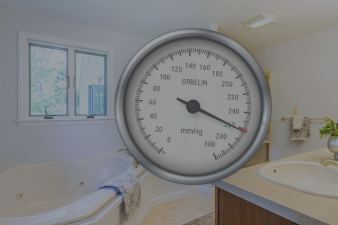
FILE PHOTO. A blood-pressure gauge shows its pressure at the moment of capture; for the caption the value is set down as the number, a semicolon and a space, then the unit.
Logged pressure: 260; mmHg
